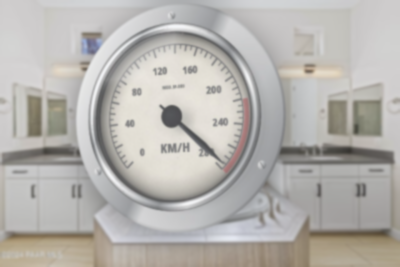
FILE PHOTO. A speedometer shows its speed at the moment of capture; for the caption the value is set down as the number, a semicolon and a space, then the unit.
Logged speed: 275; km/h
